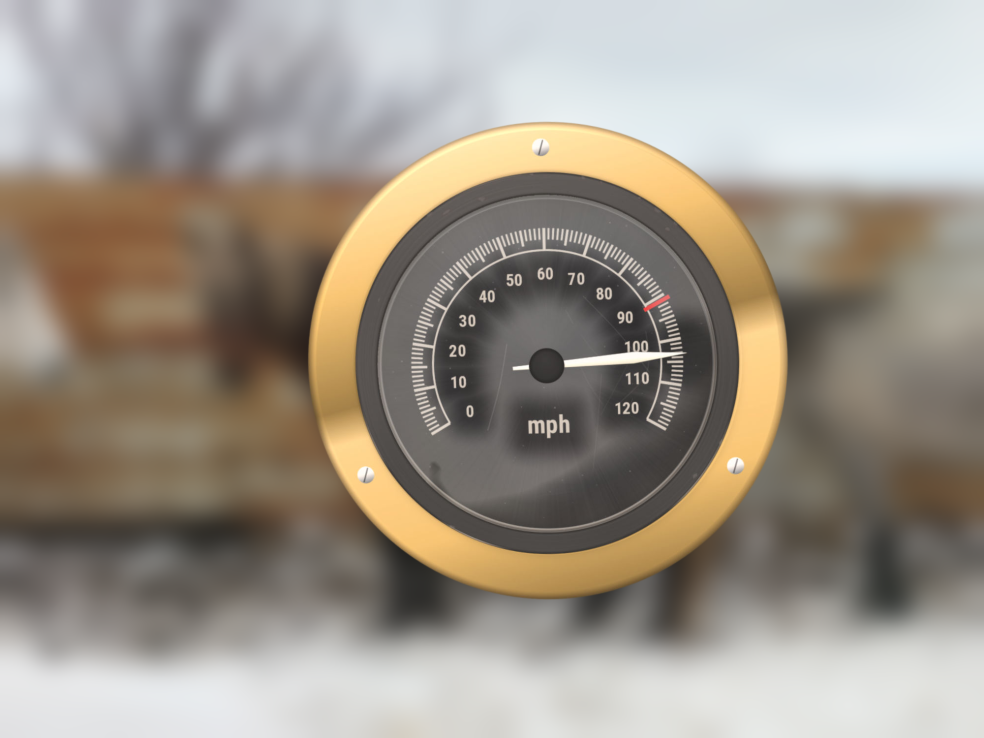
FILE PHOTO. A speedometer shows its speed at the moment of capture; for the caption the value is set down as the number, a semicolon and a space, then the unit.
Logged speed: 103; mph
